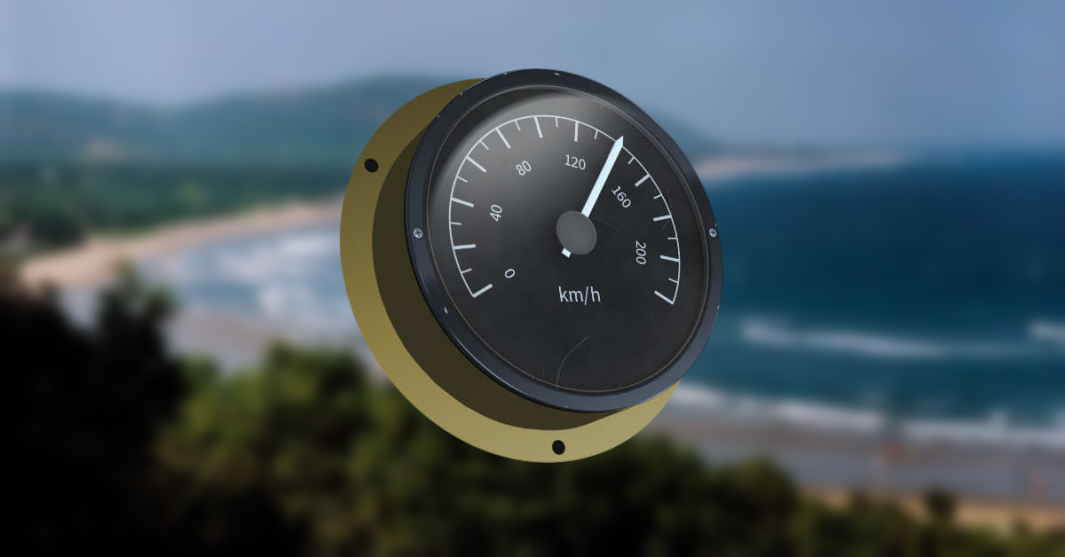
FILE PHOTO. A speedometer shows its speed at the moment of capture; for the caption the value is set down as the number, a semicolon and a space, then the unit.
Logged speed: 140; km/h
